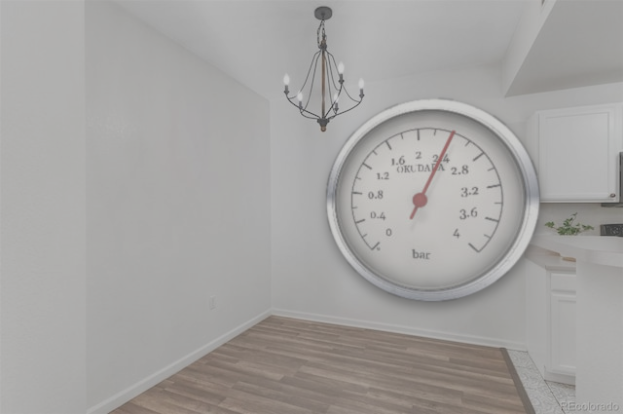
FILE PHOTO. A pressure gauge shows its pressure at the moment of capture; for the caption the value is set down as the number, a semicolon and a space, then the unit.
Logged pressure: 2.4; bar
